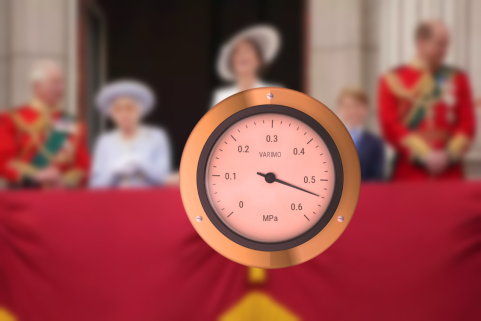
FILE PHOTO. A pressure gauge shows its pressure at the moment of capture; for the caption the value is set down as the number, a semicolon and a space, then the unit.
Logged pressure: 0.54; MPa
